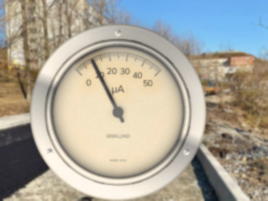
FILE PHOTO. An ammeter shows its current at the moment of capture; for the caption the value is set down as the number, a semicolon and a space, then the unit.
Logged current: 10; µA
